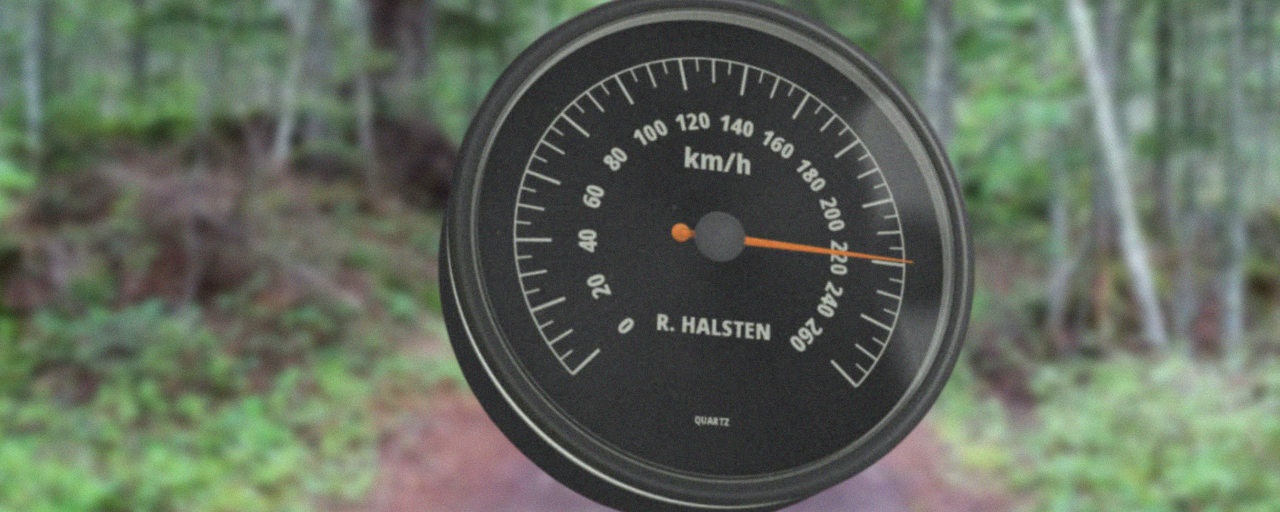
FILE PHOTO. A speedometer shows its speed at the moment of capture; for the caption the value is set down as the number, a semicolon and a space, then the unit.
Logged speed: 220; km/h
